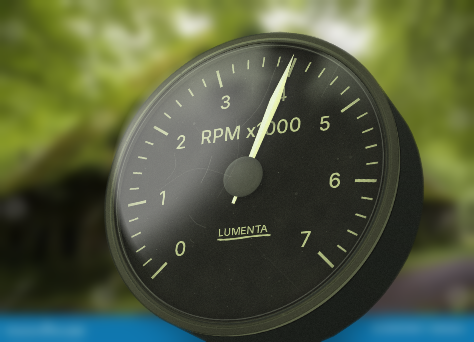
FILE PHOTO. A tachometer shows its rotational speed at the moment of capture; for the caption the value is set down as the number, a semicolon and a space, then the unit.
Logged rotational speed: 4000; rpm
